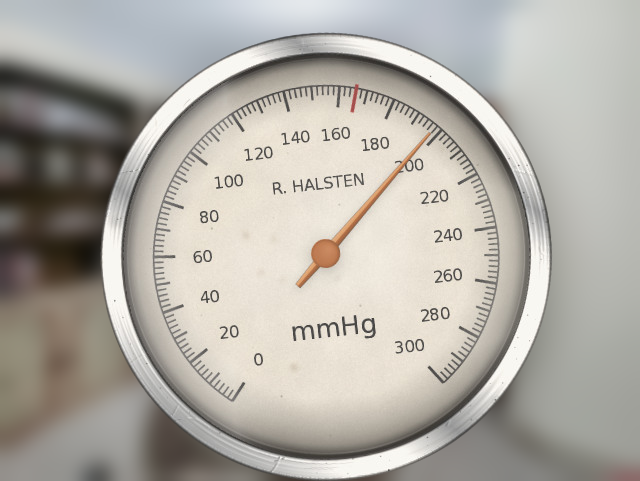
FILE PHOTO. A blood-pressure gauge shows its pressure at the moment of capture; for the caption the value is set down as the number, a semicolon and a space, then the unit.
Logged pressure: 198; mmHg
